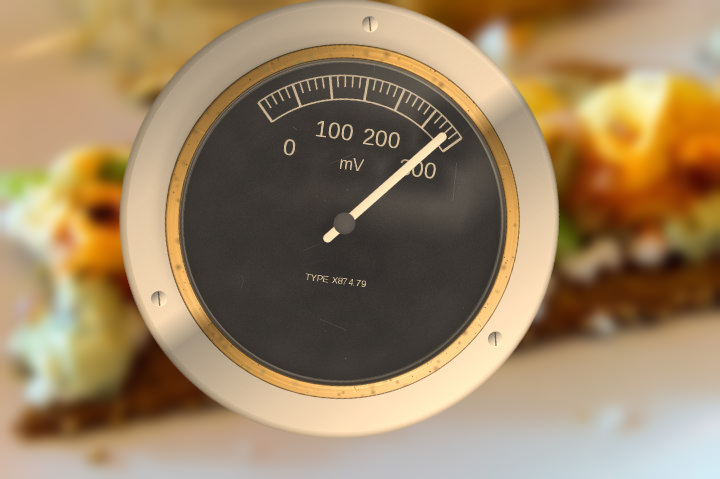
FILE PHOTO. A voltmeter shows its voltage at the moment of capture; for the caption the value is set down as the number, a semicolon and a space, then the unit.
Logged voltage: 280; mV
